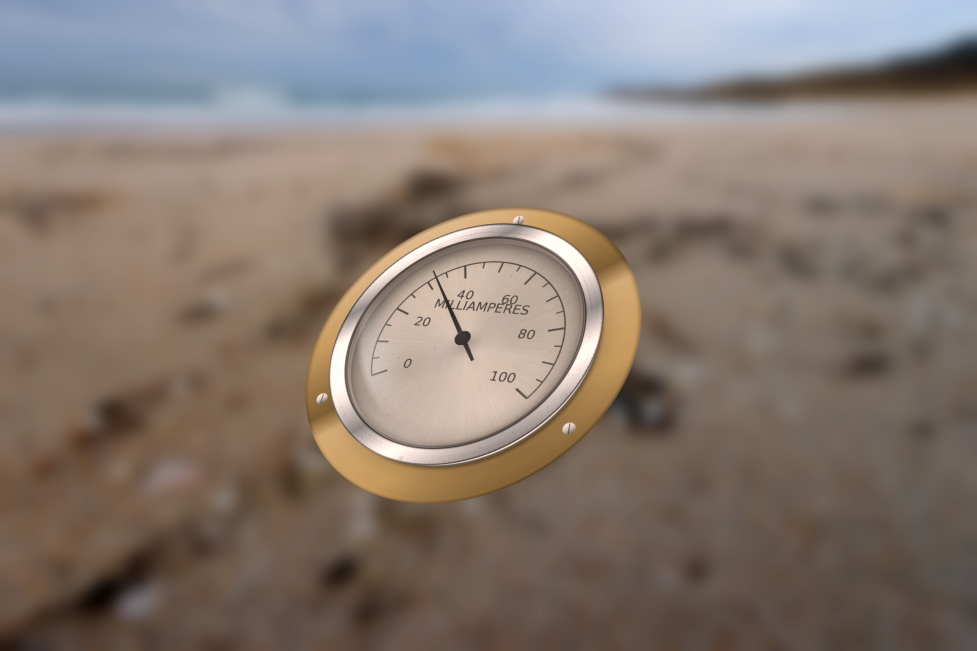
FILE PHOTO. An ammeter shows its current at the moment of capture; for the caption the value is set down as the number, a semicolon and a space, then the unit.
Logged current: 32.5; mA
